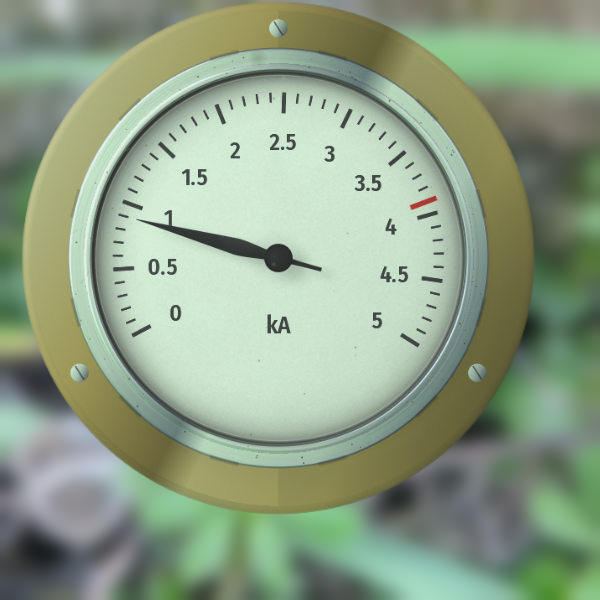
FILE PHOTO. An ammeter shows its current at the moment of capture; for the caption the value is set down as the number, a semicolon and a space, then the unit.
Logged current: 0.9; kA
